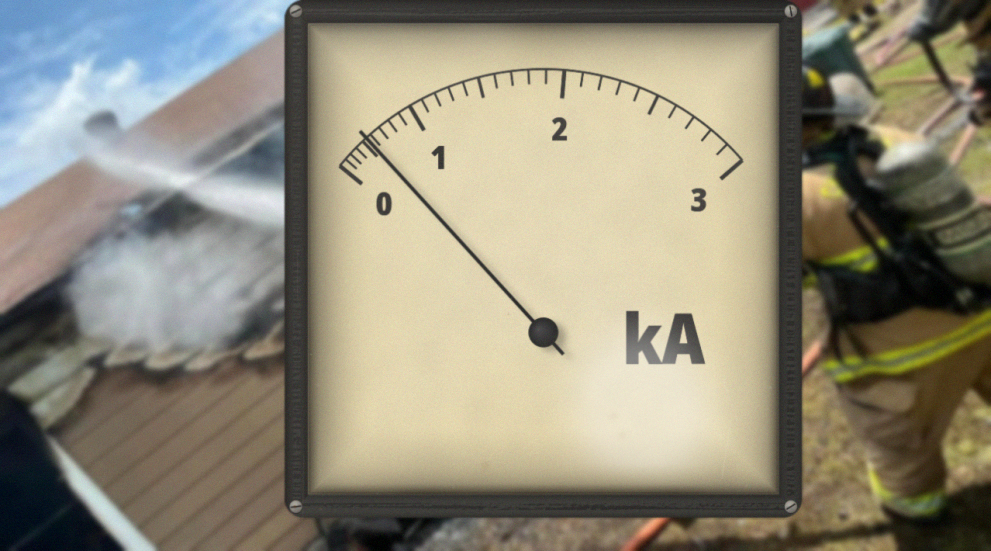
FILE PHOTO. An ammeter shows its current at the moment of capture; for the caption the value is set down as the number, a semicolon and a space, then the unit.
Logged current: 0.55; kA
